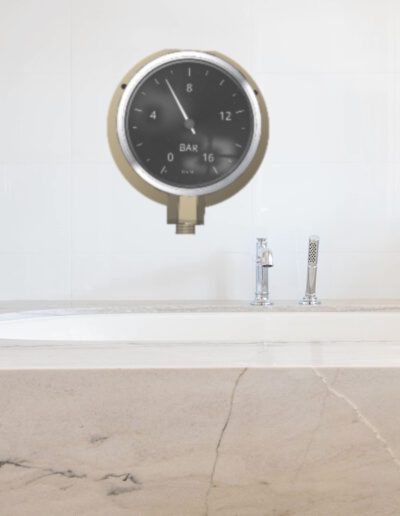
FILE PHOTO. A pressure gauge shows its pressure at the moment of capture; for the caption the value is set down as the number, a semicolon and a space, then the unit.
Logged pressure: 6.5; bar
